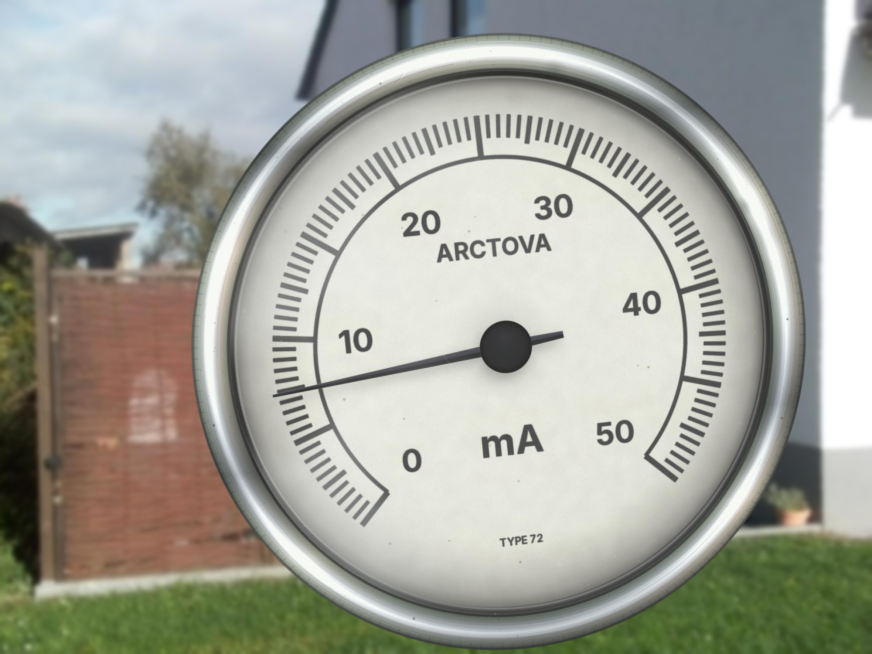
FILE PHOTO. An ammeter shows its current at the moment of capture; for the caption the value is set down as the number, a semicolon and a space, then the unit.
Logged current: 7.5; mA
